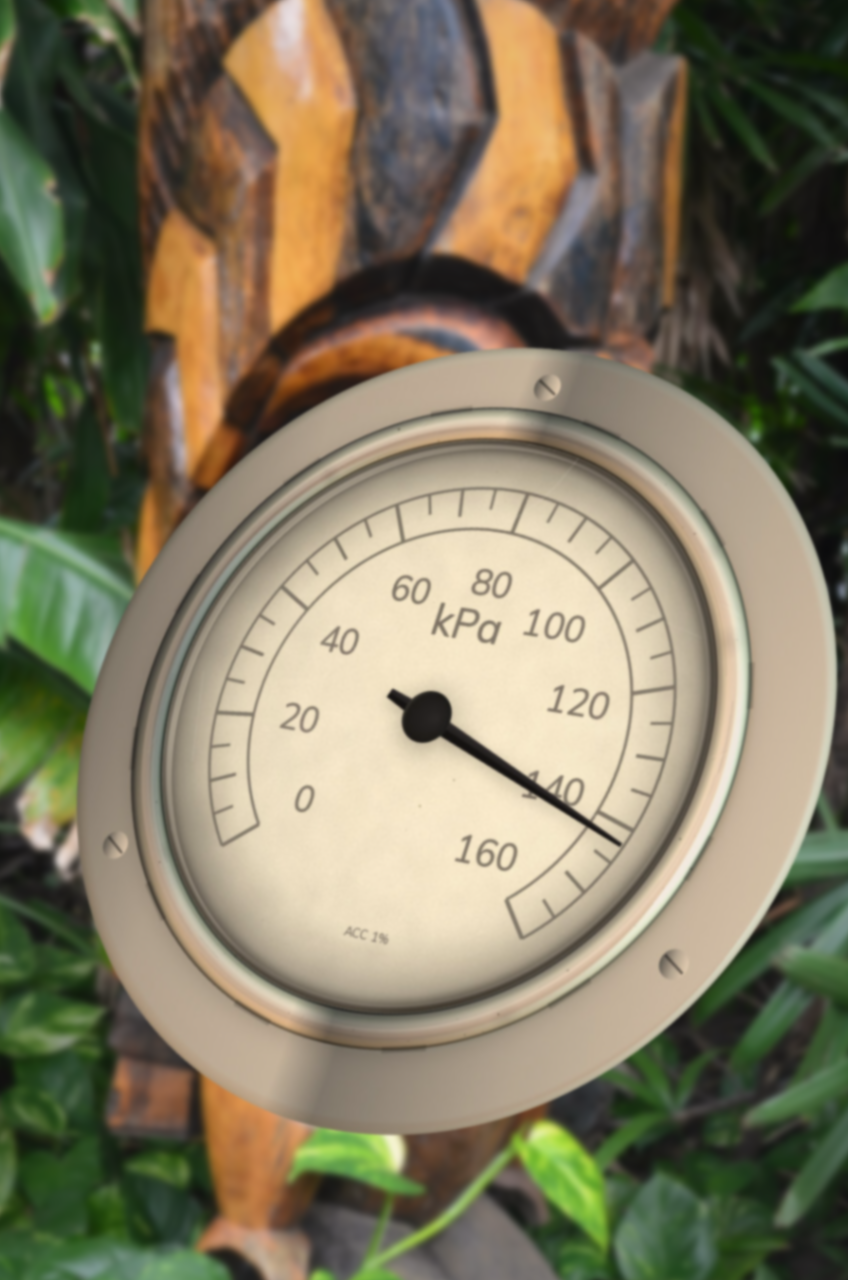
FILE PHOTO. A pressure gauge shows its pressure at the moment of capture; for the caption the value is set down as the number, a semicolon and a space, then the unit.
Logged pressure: 142.5; kPa
